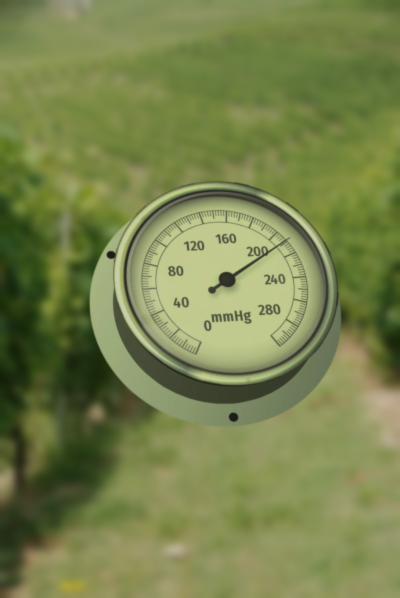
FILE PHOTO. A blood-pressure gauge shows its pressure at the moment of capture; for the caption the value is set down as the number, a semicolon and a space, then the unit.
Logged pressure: 210; mmHg
